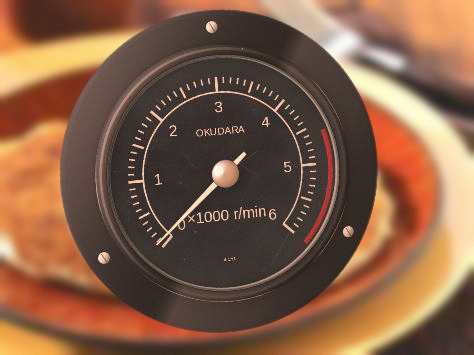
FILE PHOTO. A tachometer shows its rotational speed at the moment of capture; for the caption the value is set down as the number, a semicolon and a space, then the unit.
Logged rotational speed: 100; rpm
